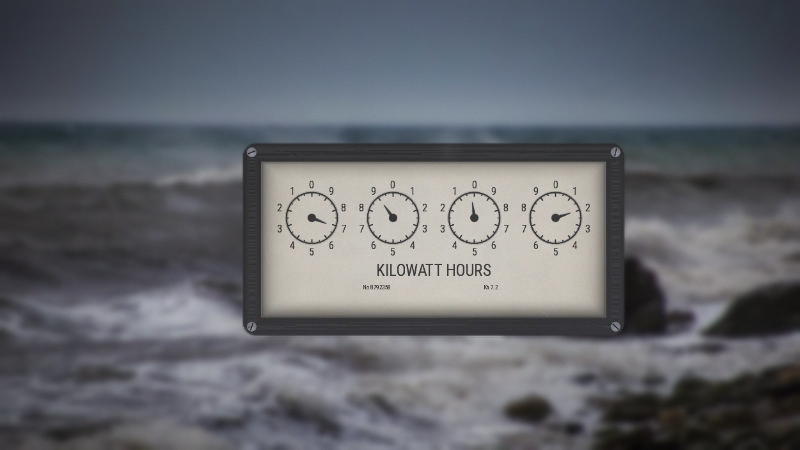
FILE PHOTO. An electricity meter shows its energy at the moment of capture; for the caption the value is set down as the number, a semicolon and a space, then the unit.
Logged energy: 6902; kWh
